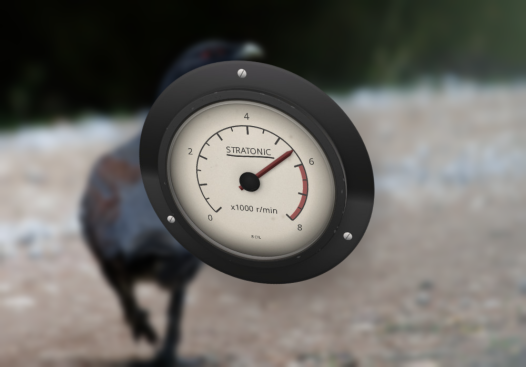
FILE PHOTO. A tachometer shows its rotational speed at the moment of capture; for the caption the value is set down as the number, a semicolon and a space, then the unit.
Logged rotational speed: 5500; rpm
